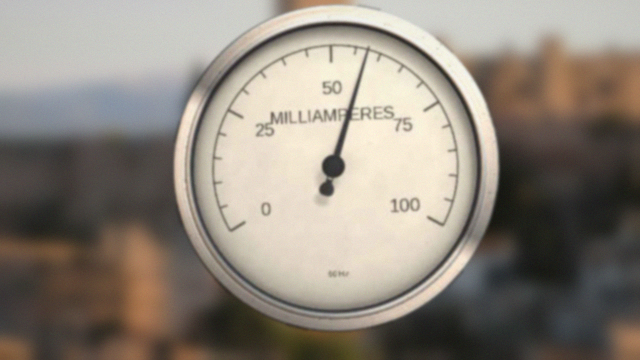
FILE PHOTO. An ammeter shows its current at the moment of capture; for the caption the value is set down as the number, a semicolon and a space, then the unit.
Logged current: 57.5; mA
